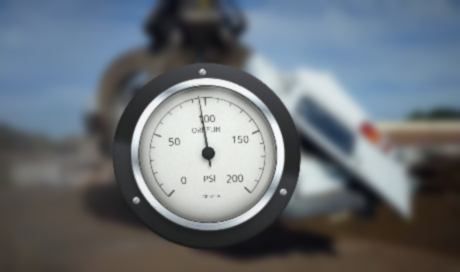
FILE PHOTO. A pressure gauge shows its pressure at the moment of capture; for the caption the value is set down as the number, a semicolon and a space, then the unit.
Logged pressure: 95; psi
